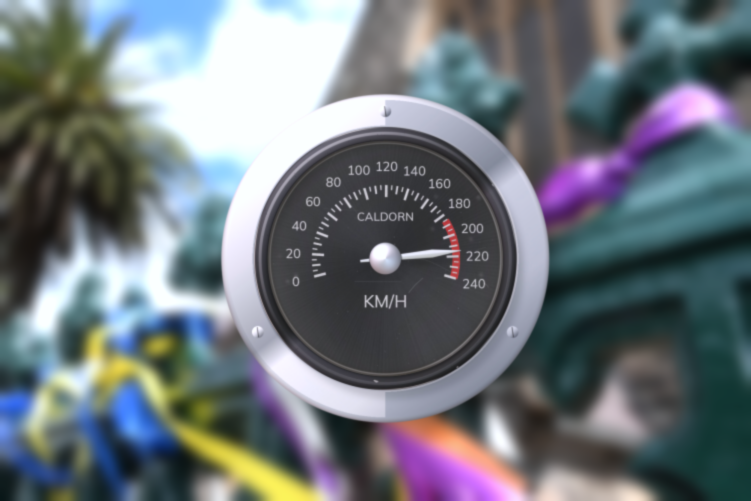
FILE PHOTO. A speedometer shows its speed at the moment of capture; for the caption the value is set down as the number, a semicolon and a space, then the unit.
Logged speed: 215; km/h
